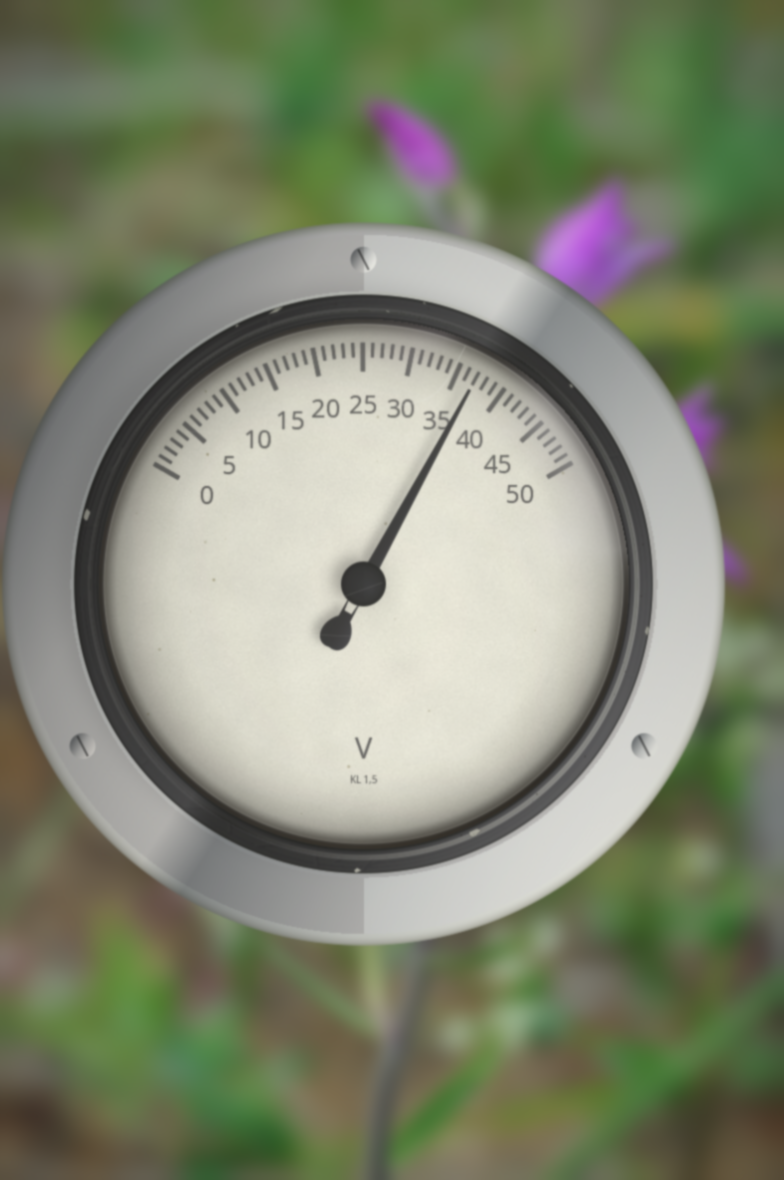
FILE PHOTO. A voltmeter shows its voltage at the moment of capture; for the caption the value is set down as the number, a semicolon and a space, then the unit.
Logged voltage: 37; V
